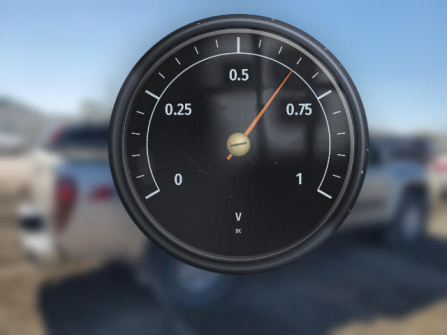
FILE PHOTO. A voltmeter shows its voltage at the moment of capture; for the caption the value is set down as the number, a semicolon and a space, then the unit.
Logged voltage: 0.65; V
